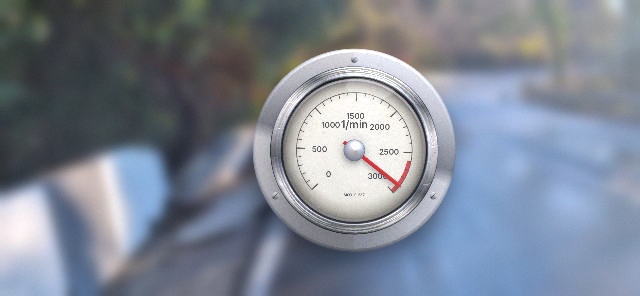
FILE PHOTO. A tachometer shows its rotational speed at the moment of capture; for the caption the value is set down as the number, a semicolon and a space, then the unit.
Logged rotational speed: 2900; rpm
